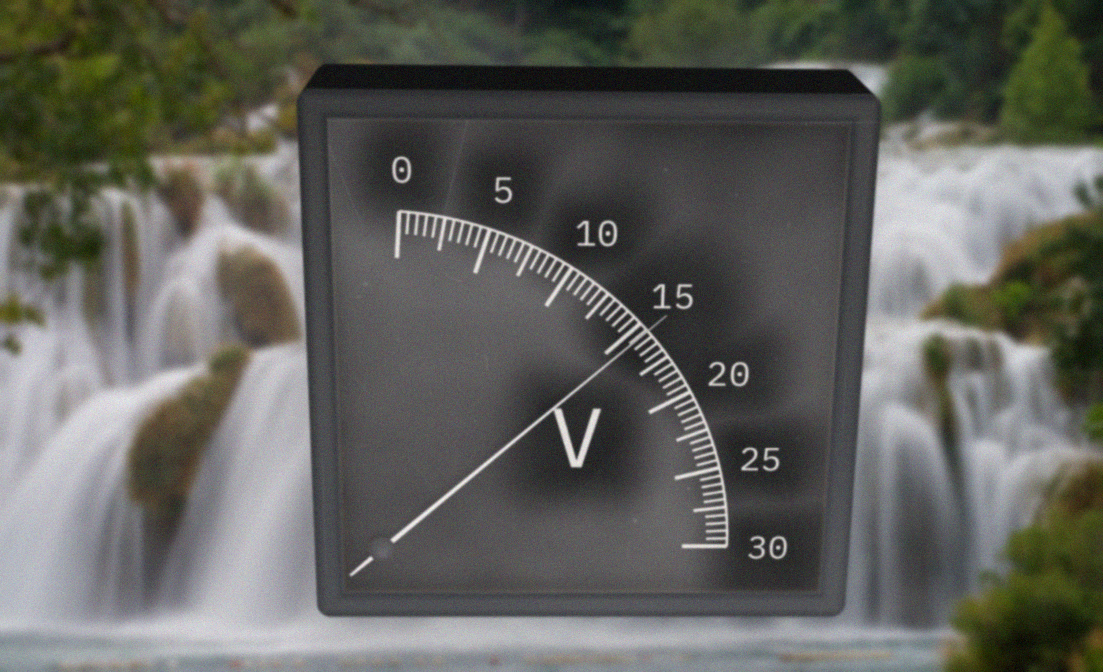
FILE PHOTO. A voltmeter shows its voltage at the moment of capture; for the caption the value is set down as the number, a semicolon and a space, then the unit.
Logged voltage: 15.5; V
